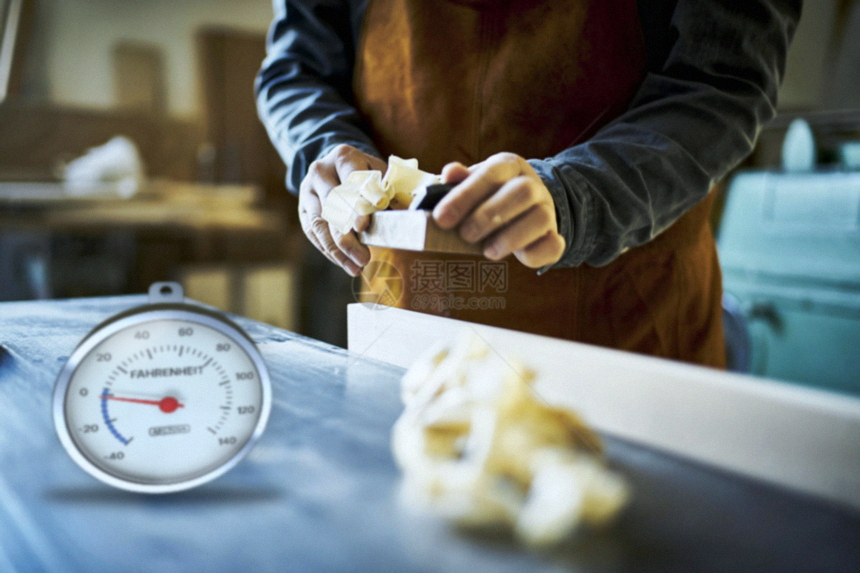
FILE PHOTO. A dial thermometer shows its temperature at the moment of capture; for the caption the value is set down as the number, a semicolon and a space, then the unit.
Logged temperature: 0; °F
